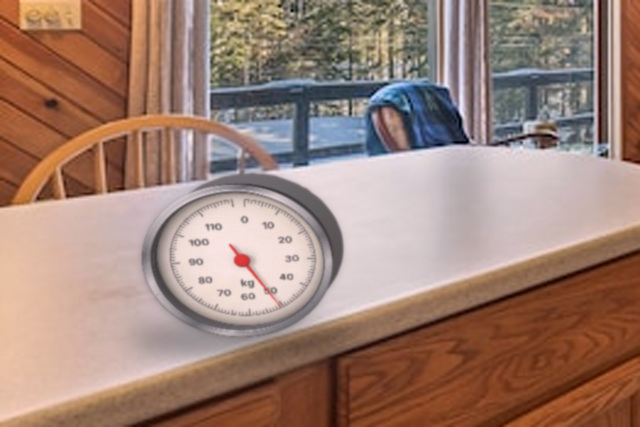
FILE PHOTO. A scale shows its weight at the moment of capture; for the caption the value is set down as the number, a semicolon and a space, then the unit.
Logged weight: 50; kg
